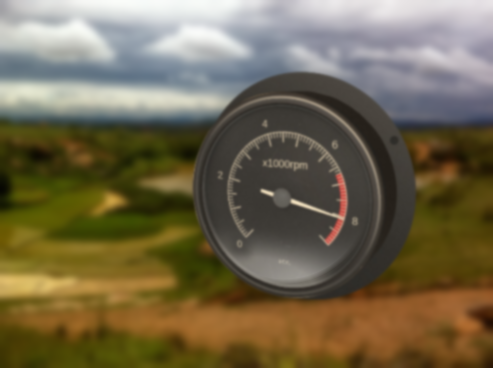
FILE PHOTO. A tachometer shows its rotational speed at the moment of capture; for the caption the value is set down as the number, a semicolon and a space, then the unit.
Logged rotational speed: 8000; rpm
